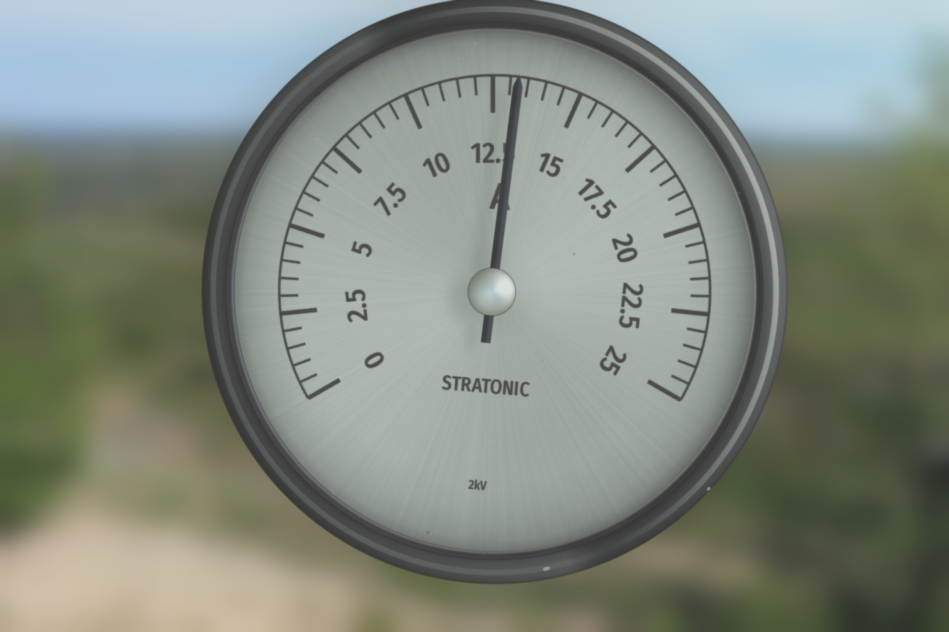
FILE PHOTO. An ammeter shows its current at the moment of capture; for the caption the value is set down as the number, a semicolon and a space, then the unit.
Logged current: 13.25; A
